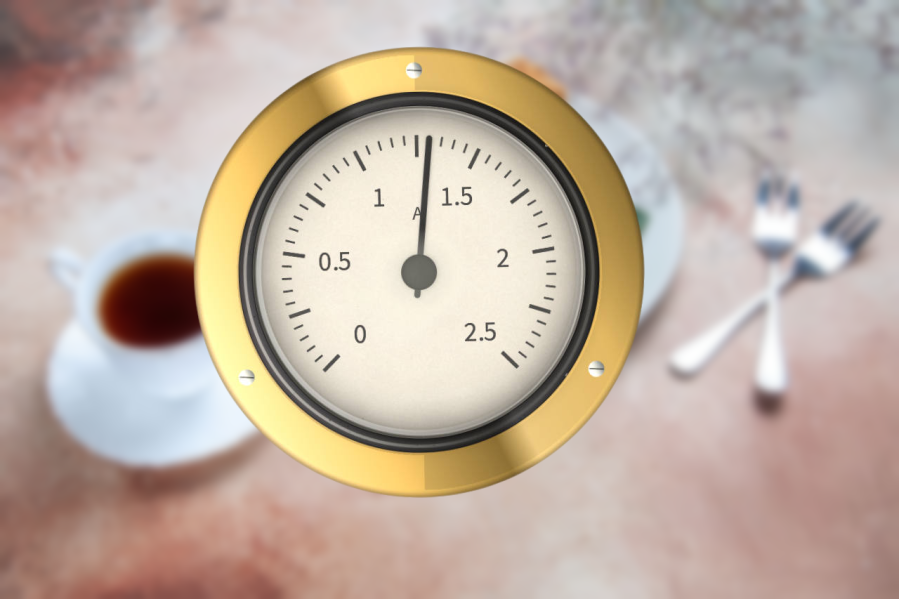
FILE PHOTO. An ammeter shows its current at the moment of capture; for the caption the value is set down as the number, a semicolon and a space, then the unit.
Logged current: 1.3; A
